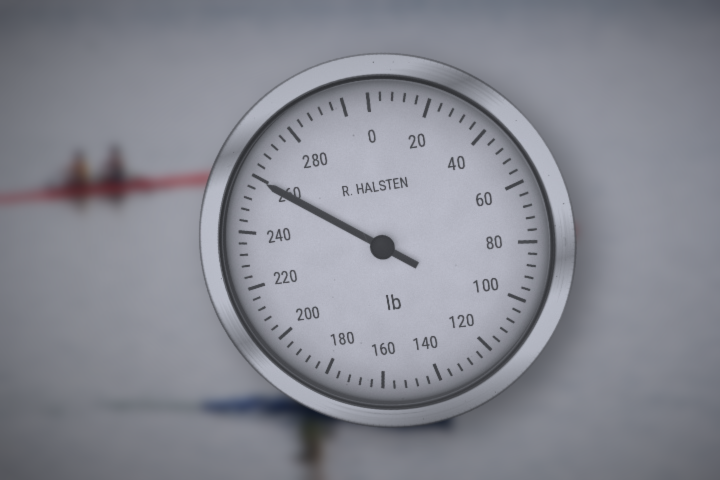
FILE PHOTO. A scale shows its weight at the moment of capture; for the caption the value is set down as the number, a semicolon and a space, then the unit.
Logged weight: 260; lb
